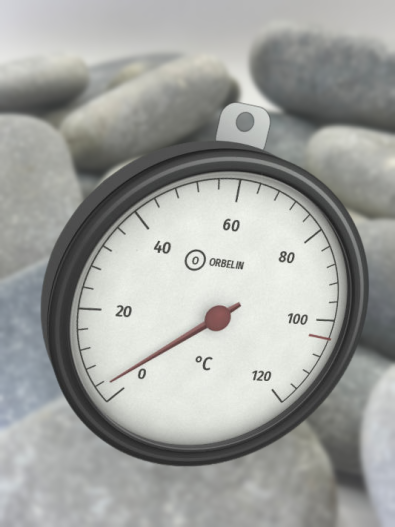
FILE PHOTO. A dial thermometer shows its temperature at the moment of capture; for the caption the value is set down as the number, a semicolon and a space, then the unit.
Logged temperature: 4; °C
